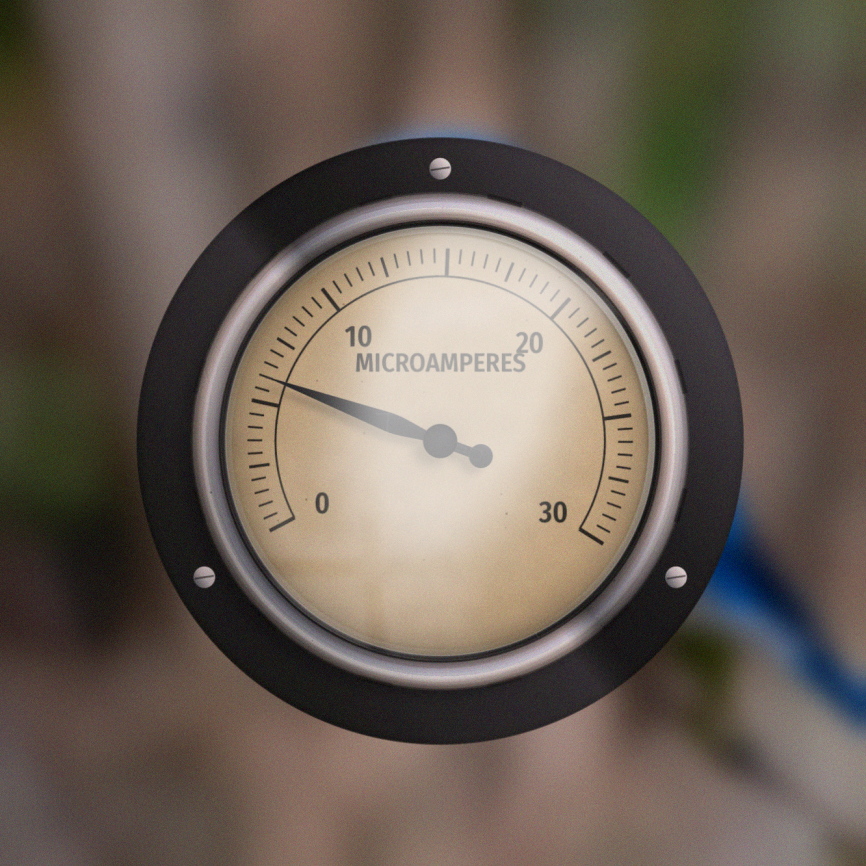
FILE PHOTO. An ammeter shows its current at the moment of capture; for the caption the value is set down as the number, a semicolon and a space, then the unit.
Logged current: 6; µA
